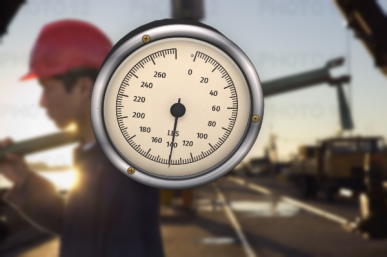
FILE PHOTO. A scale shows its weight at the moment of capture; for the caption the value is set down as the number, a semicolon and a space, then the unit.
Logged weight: 140; lb
